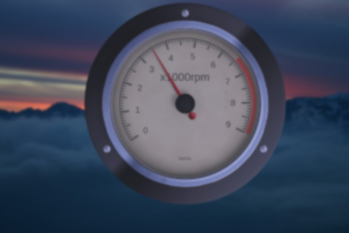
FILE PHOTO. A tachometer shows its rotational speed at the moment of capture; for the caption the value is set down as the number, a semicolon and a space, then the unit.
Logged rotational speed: 3500; rpm
